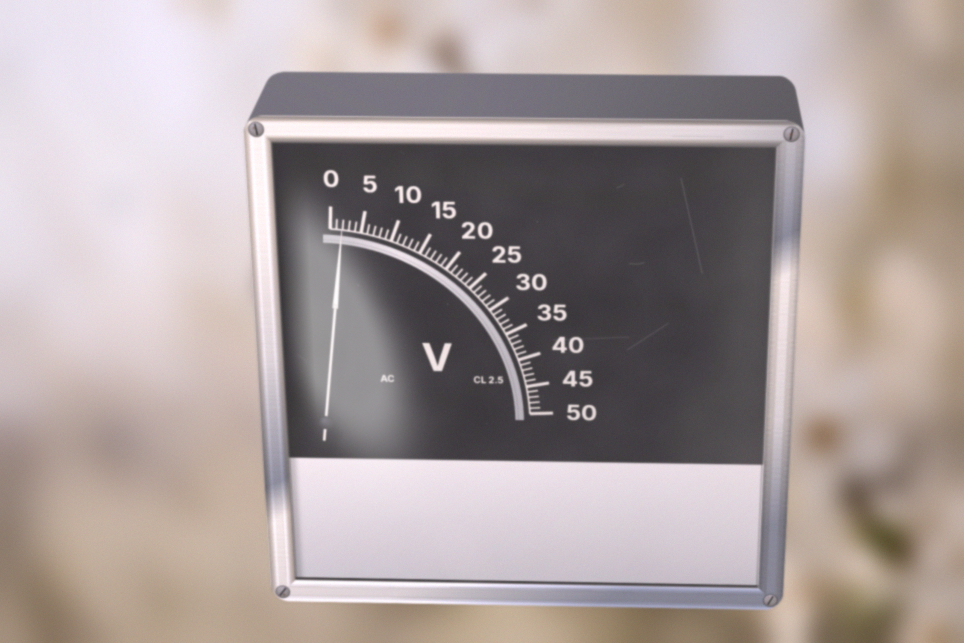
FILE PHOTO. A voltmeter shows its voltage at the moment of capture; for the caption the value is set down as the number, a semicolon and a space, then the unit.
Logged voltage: 2; V
